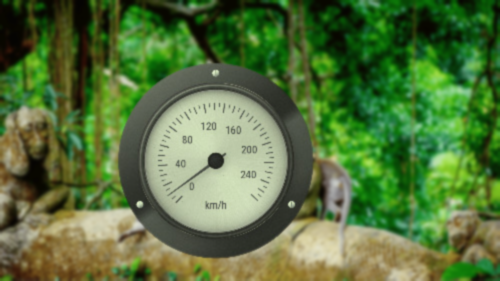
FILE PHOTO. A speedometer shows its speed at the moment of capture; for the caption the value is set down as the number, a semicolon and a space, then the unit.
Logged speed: 10; km/h
